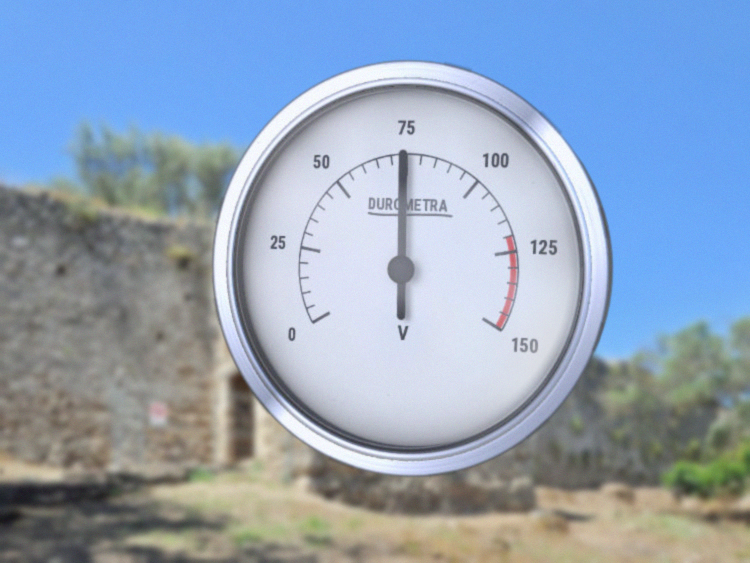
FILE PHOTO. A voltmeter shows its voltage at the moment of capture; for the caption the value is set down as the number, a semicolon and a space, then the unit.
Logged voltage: 75; V
